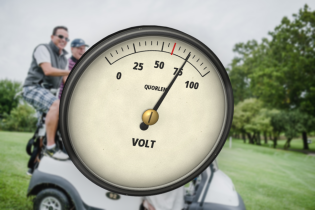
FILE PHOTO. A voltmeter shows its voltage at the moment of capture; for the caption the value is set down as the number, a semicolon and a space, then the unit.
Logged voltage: 75; V
